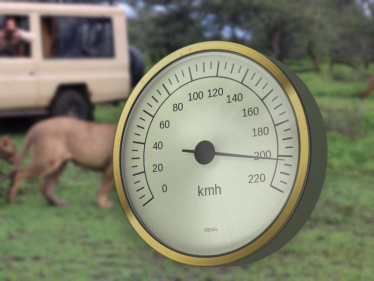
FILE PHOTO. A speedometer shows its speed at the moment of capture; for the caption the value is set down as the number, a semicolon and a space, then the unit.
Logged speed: 202.5; km/h
